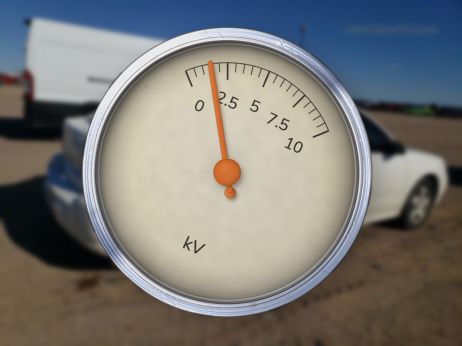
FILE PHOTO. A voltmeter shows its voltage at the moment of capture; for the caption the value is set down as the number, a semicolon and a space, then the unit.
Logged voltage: 1.5; kV
